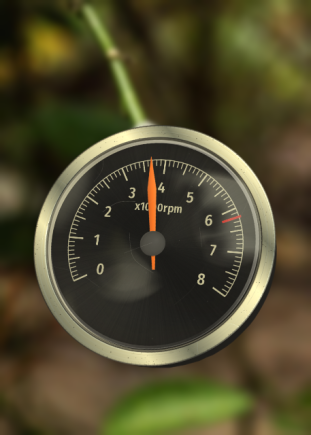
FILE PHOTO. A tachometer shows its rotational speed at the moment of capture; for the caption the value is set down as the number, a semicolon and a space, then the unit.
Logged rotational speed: 3700; rpm
